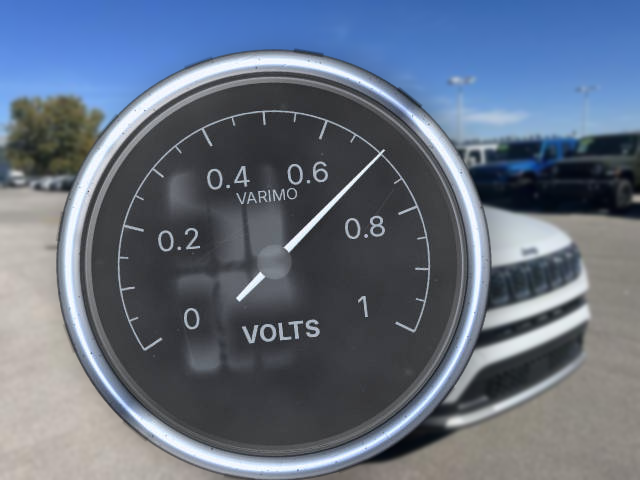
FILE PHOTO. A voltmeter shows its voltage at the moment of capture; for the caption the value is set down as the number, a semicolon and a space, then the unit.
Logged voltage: 0.7; V
